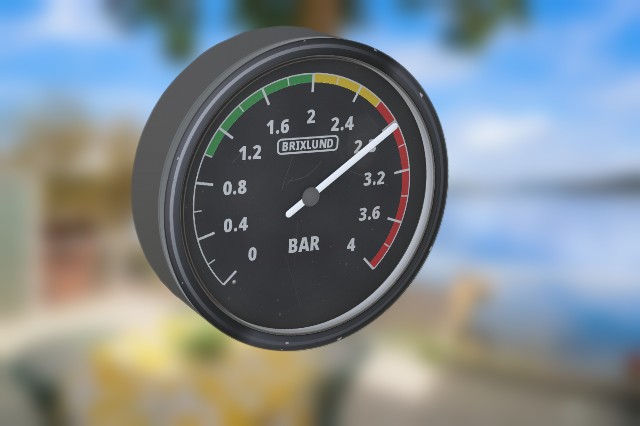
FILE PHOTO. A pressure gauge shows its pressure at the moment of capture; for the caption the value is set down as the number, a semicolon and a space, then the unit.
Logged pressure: 2.8; bar
